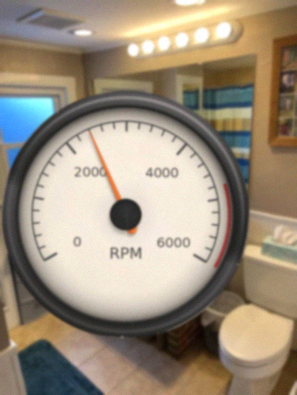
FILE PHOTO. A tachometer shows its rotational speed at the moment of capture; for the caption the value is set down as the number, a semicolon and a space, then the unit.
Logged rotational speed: 2400; rpm
